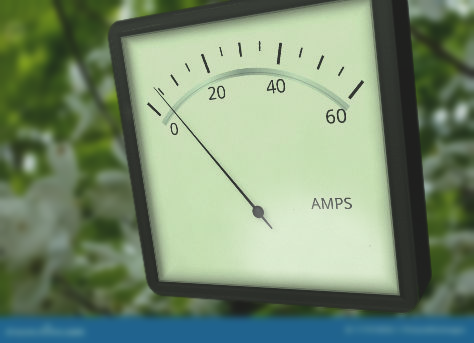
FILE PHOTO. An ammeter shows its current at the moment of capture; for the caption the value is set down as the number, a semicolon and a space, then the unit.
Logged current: 5; A
